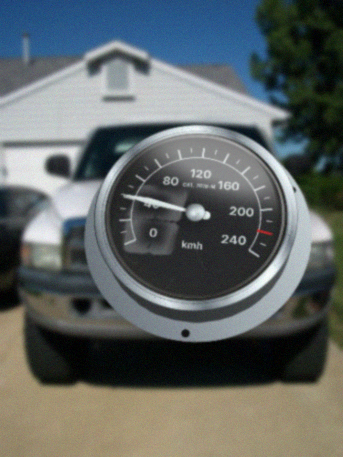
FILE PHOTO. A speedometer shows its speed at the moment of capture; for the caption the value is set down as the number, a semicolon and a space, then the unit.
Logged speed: 40; km/h
